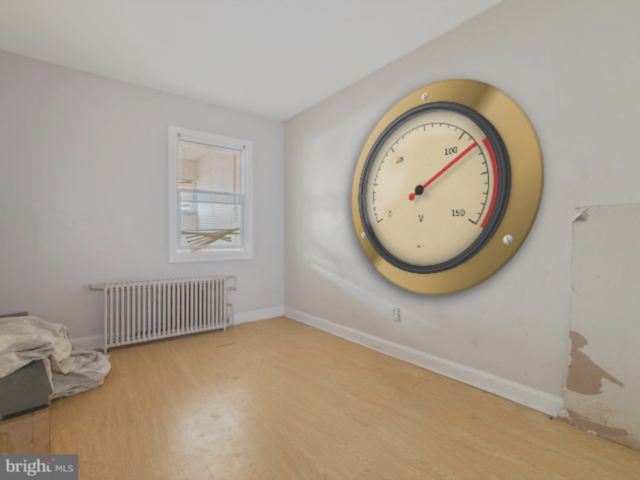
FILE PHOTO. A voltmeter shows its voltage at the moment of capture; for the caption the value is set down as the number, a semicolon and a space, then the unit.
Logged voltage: 110; V
